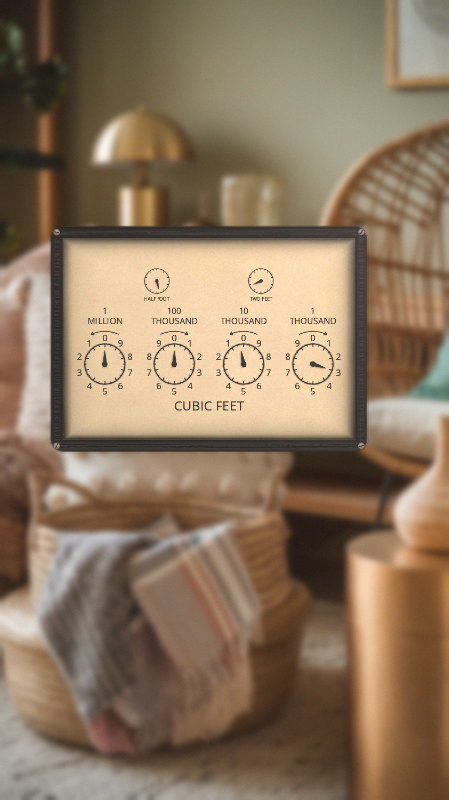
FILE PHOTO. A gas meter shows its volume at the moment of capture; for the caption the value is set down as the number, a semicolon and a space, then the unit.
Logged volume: 300; ft³
